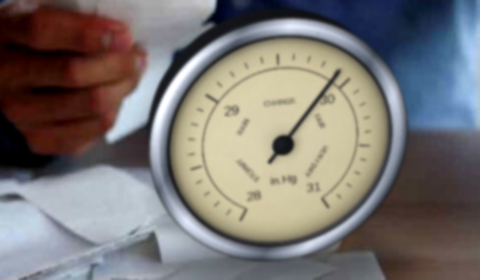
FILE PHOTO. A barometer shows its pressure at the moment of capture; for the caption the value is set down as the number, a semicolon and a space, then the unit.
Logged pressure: 29.9; inHg
